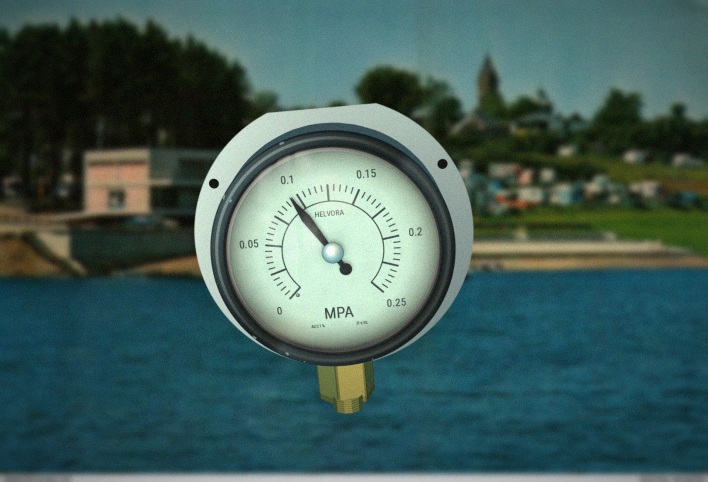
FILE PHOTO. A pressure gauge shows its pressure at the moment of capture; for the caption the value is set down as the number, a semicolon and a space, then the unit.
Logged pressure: 0.095; MPa
